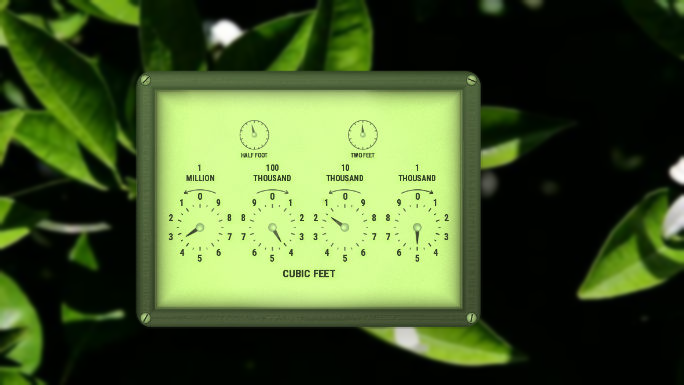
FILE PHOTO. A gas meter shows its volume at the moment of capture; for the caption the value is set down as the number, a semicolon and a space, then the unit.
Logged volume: 341500; ft³
